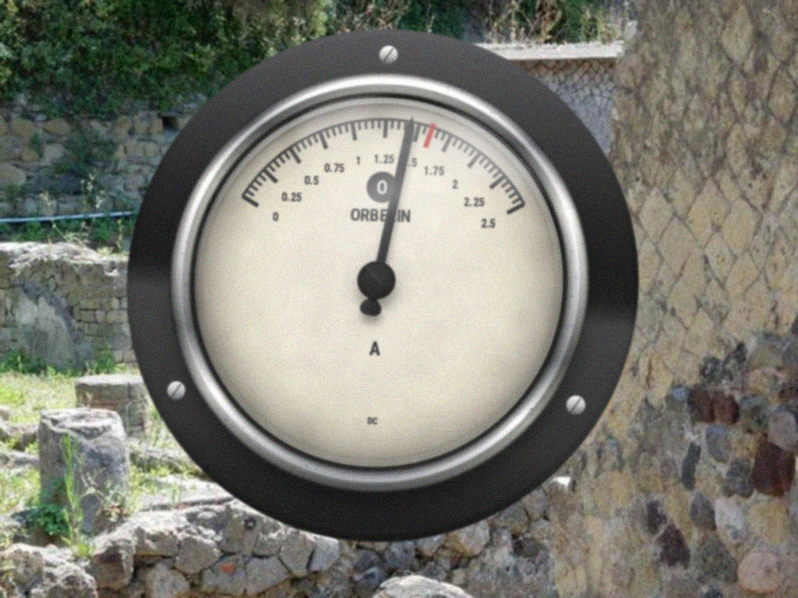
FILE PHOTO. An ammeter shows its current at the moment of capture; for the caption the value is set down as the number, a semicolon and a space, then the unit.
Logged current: 1.45; A
